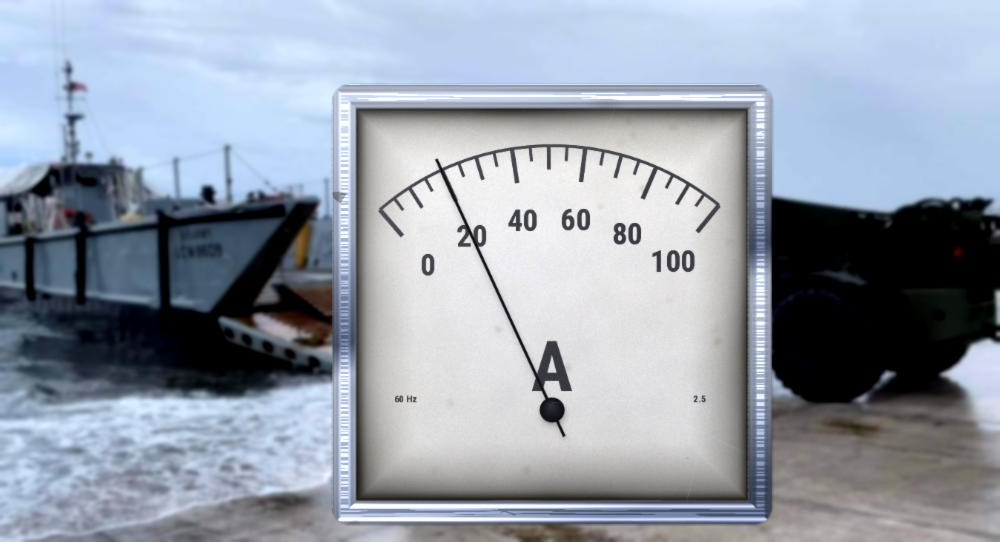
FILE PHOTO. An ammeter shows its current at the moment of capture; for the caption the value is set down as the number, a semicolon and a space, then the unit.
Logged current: 20; A
